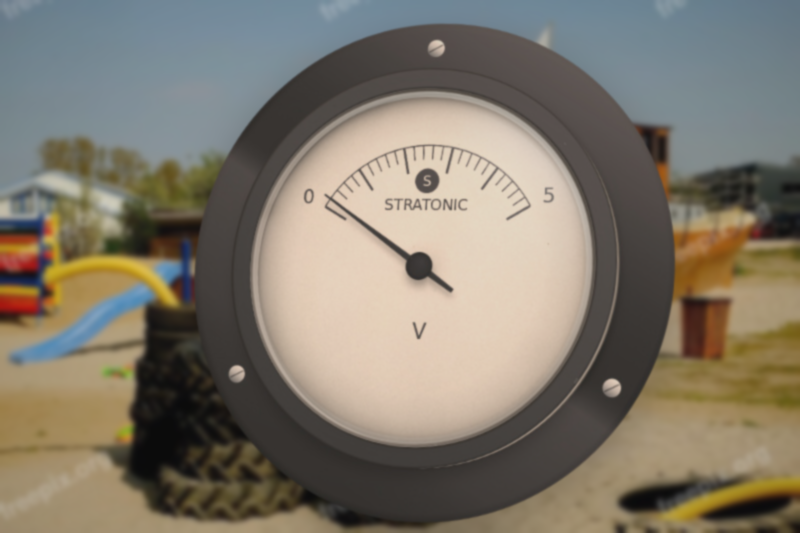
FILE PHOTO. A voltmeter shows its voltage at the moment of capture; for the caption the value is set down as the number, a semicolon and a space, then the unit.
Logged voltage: 0.2; V
